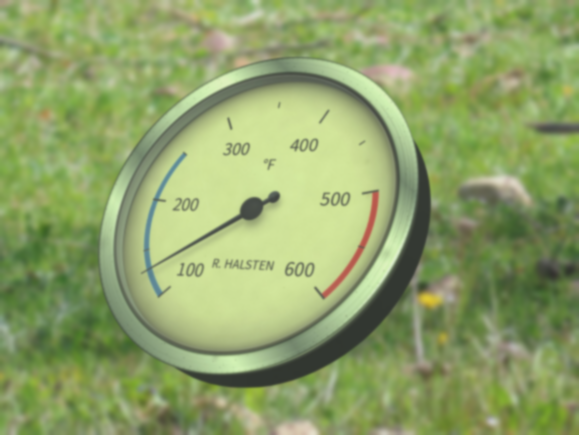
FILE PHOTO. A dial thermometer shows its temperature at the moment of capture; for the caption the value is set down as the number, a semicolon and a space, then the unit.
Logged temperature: 125; °F
